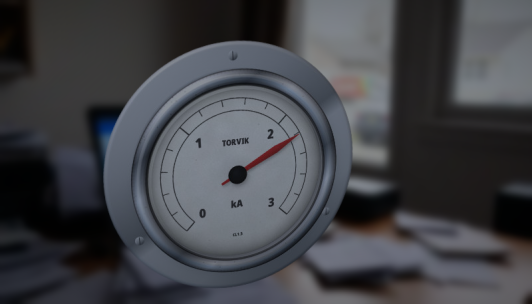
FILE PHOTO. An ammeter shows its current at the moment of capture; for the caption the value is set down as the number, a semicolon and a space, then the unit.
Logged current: 2.2; kA
